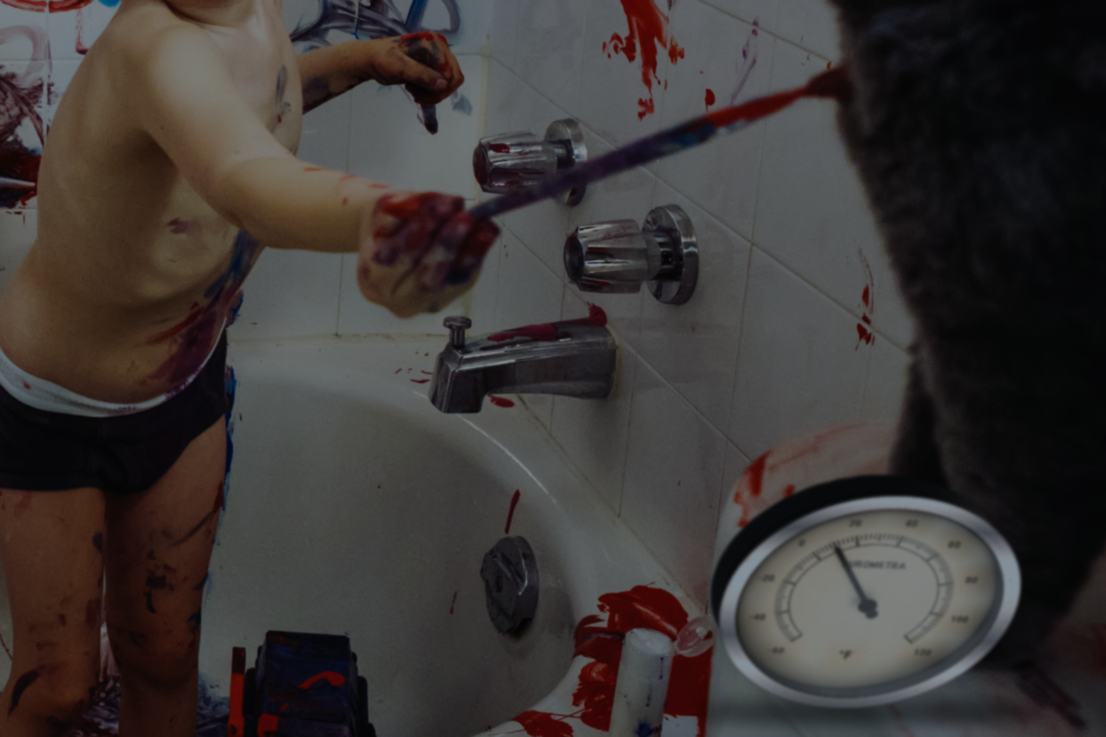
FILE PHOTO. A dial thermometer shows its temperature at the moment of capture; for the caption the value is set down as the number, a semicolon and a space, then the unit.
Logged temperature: 10; °F
